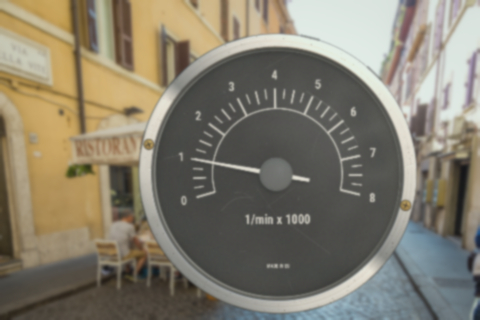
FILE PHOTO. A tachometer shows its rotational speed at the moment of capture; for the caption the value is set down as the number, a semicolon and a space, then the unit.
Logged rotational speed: 1000; rpm
